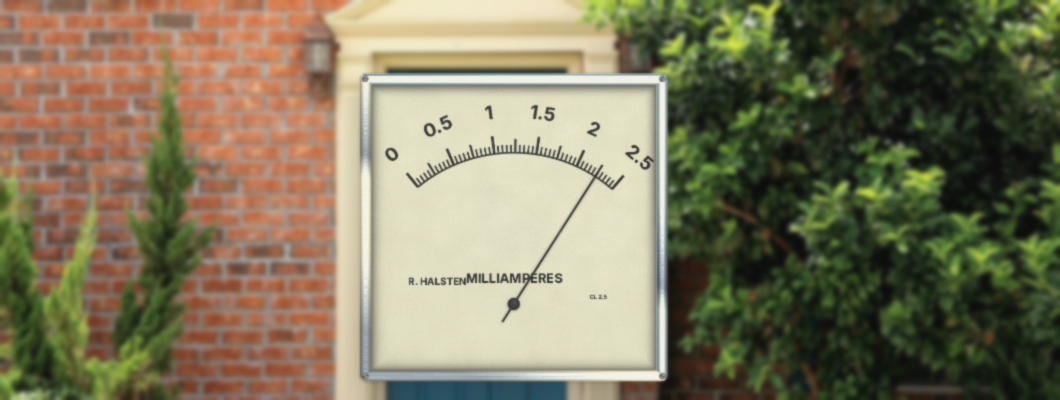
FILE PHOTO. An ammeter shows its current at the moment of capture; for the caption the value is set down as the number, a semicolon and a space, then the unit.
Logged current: 2.25; mA
